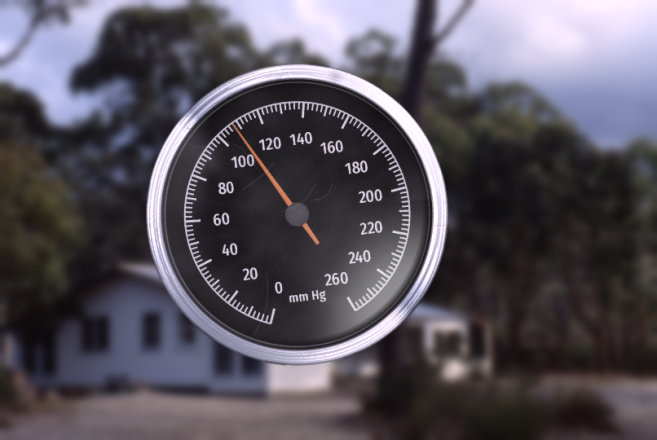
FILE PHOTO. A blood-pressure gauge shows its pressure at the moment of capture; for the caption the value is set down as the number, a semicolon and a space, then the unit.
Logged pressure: 108; mmHg
